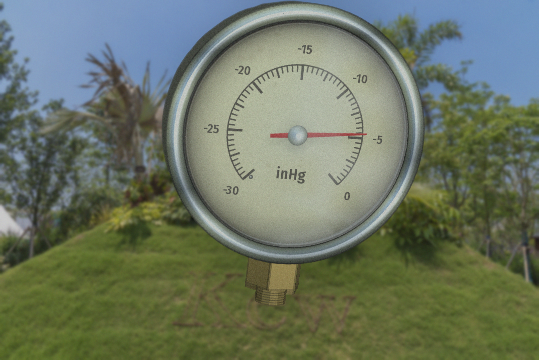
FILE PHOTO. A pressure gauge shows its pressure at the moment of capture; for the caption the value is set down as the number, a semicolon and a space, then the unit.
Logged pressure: -5.5; inHg
